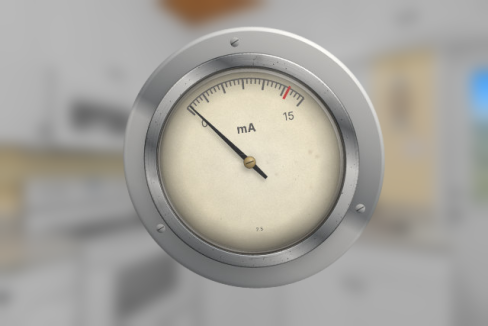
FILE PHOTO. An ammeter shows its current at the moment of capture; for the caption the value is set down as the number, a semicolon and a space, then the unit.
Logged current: 0.5; mA
